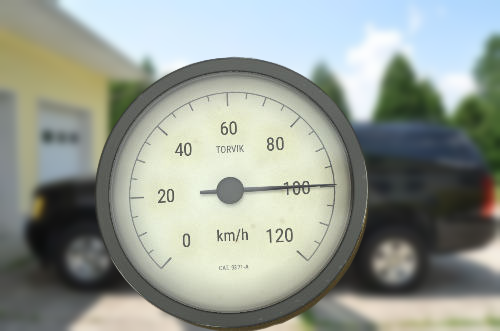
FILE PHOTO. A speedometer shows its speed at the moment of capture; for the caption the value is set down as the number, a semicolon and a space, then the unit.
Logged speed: 100; km/h
